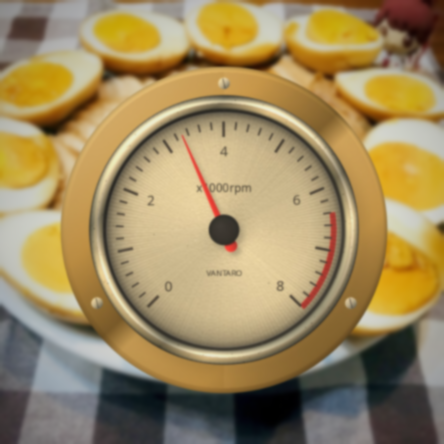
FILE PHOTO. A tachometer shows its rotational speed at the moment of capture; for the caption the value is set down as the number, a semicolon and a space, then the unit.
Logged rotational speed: 3300; rpm
